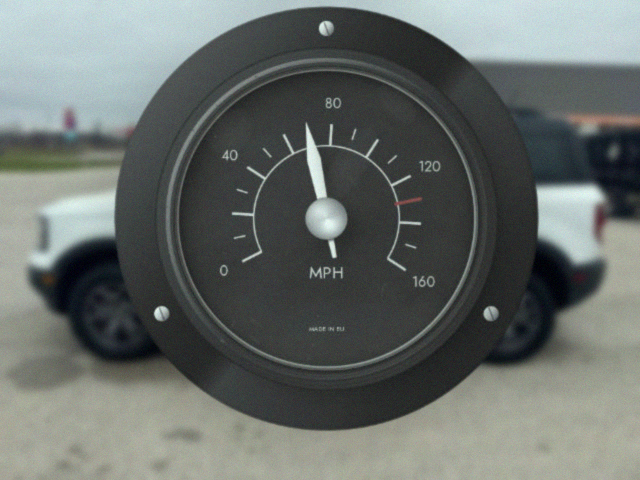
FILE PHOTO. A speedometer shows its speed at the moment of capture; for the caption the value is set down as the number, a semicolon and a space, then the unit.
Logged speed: 70; mph
